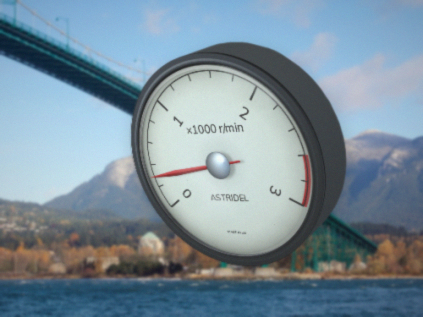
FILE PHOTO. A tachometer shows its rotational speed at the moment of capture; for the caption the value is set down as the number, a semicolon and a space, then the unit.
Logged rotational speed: 300; rpm
